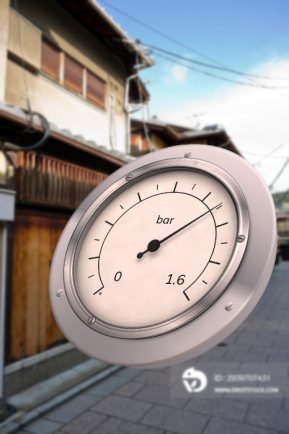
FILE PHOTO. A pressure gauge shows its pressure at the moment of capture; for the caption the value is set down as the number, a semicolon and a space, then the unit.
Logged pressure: 1.1; bar
